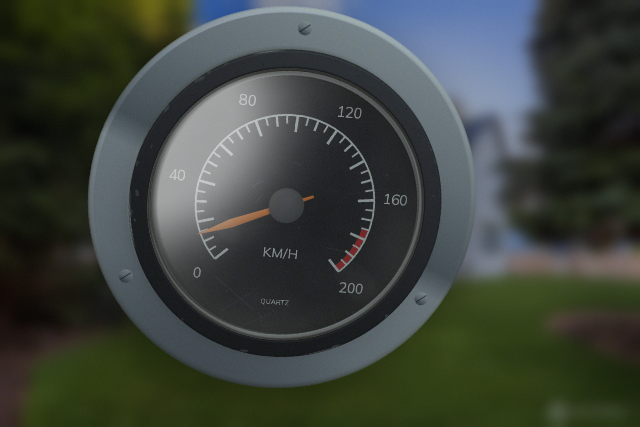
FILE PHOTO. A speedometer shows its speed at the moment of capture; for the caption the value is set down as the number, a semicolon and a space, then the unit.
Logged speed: 15; km/h
